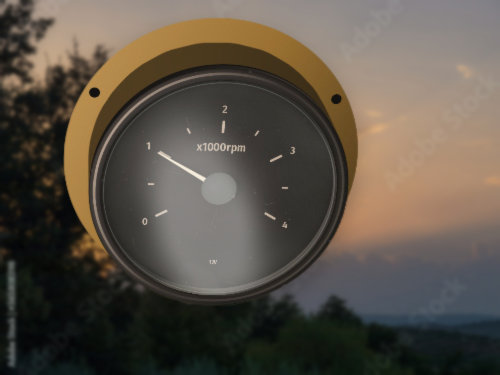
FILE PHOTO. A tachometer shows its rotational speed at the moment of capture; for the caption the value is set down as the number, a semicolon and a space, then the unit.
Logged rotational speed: 1000; rpm
